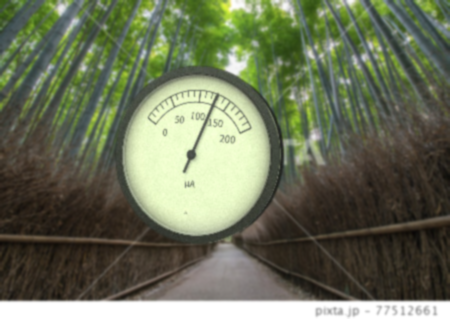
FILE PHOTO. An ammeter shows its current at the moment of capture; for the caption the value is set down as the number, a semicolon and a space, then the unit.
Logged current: 130; µA
